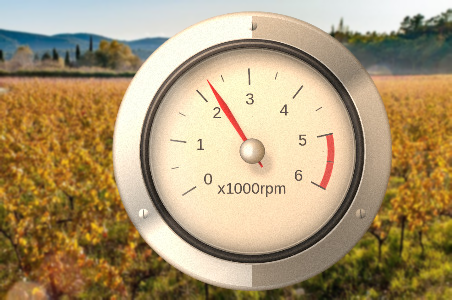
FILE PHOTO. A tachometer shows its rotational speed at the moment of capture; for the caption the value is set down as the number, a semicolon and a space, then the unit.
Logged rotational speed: 2250; rpm
